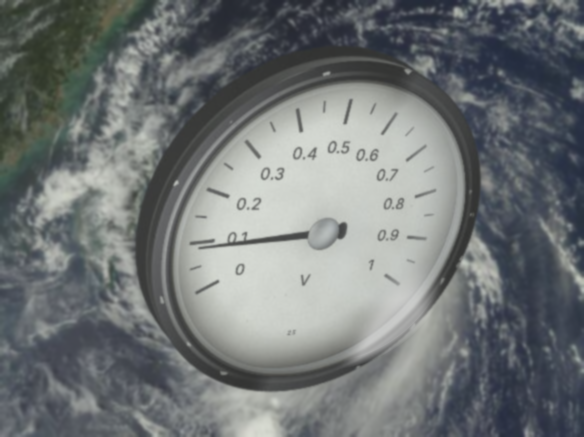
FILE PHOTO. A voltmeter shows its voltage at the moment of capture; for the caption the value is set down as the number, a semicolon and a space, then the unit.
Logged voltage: 0.1; V
